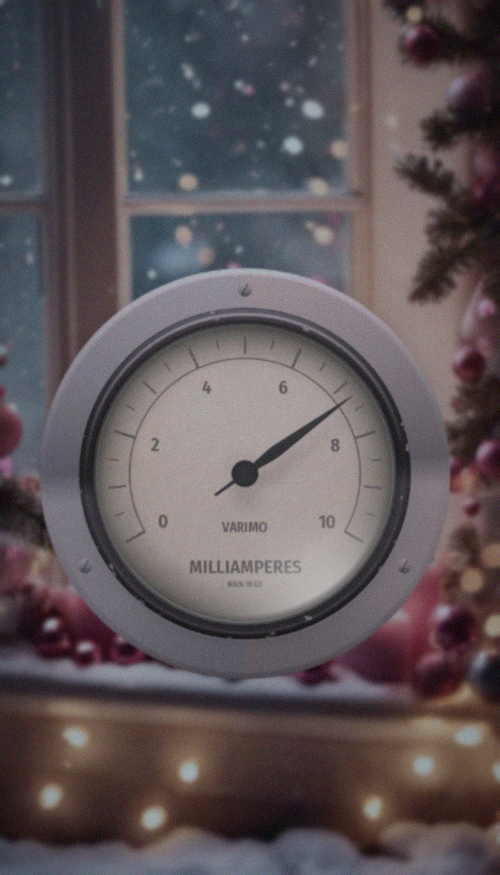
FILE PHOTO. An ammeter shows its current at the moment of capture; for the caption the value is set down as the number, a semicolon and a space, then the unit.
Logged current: 7.25; mA
